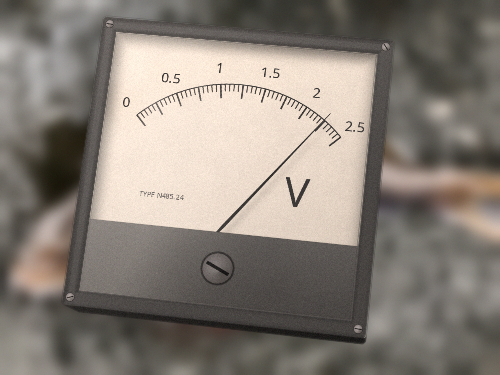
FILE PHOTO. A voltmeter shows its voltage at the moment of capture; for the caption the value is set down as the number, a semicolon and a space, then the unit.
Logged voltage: 2.25; V
